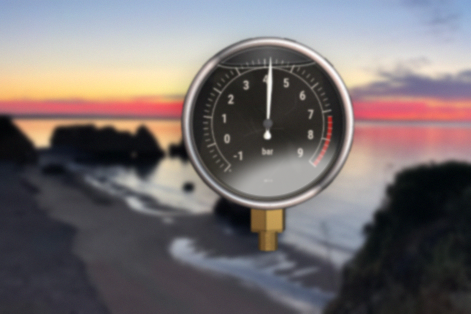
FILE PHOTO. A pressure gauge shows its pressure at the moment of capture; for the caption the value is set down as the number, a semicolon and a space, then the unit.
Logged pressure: 4.2; bar
